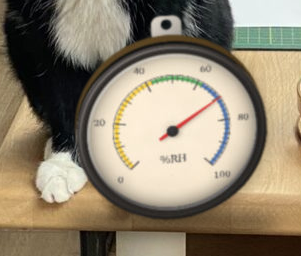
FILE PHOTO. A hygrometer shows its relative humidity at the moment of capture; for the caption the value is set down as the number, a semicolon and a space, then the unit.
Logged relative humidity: 70; %
